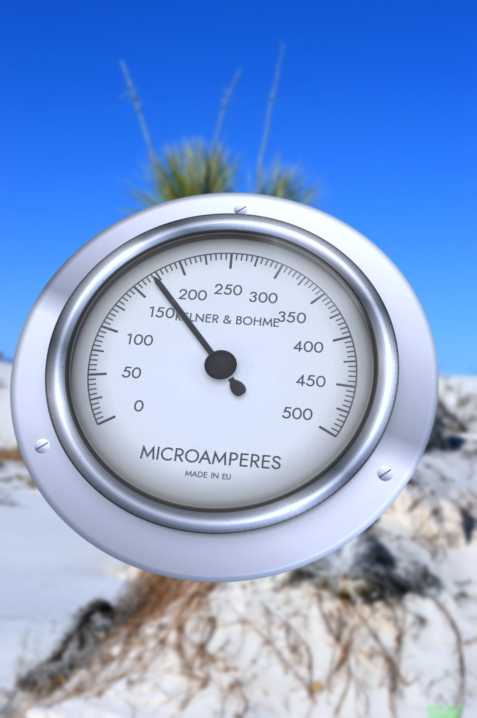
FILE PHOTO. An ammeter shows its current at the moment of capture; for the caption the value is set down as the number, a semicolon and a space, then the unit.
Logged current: 170; µA
